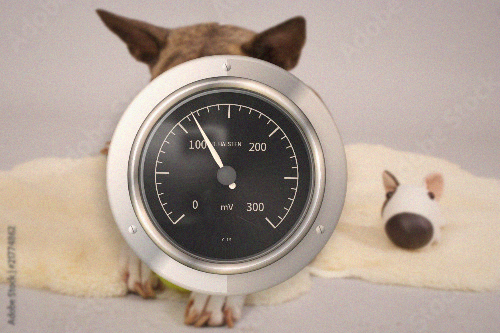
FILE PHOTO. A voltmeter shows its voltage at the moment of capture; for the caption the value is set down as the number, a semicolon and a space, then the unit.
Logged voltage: 115; mV
